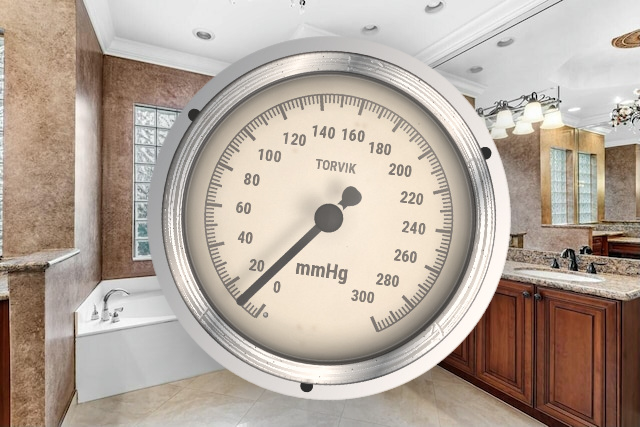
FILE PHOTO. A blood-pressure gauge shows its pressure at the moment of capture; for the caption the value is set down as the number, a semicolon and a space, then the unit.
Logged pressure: 10; mmHg
